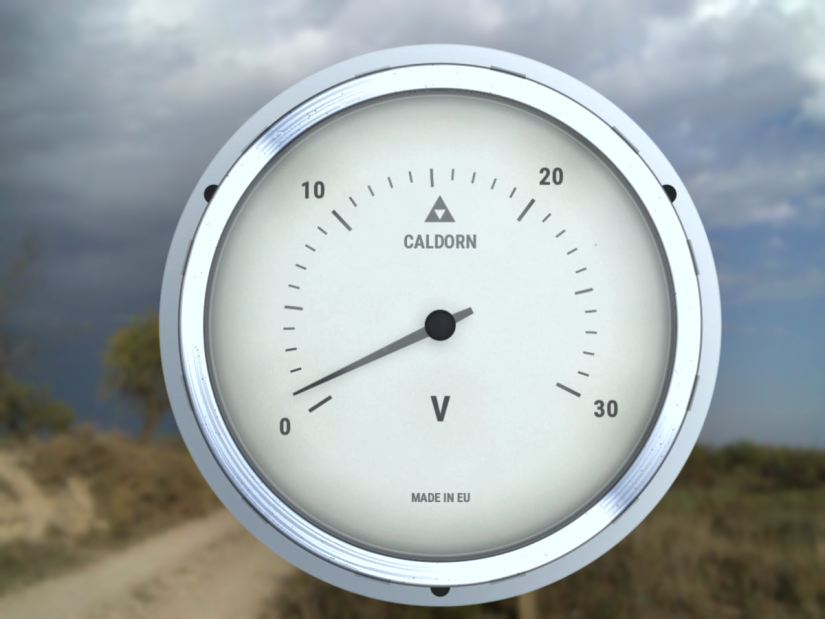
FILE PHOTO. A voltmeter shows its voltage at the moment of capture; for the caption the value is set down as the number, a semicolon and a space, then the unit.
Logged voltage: 1; V
